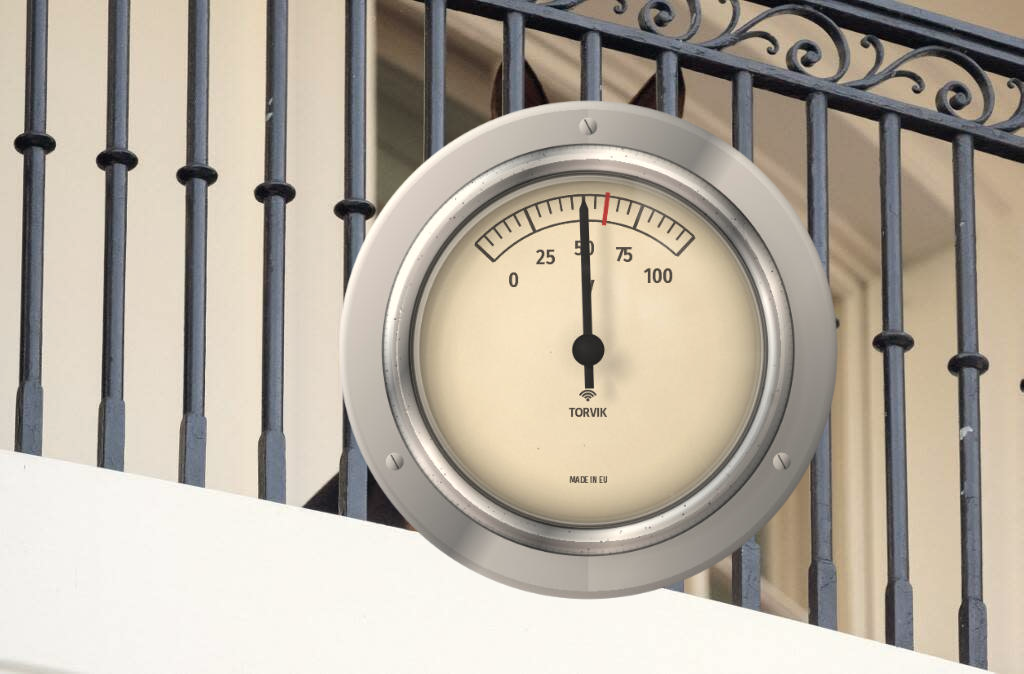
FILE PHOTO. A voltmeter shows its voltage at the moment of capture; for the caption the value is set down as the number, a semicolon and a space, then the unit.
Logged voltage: 50; V
